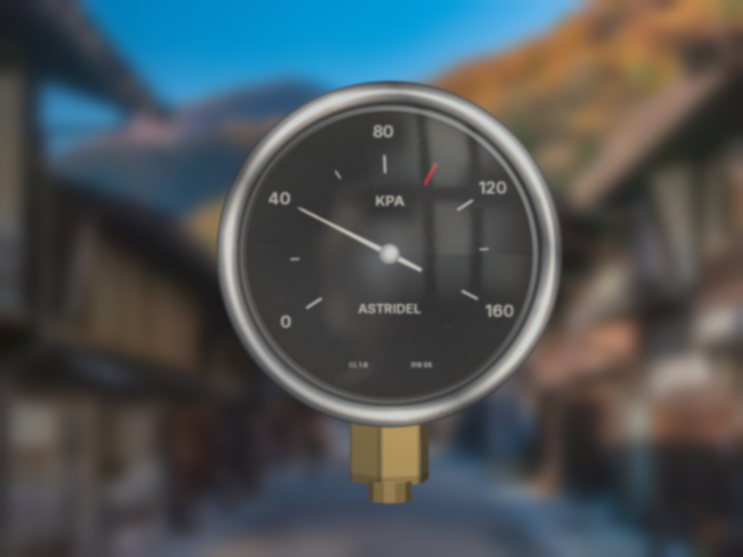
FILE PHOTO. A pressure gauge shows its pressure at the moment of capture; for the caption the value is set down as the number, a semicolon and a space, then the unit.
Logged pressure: 40; kPa
